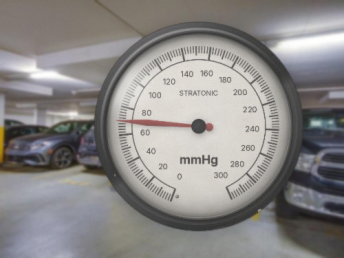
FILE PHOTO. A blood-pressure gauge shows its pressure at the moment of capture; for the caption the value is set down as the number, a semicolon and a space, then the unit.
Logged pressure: 70; mmHg
